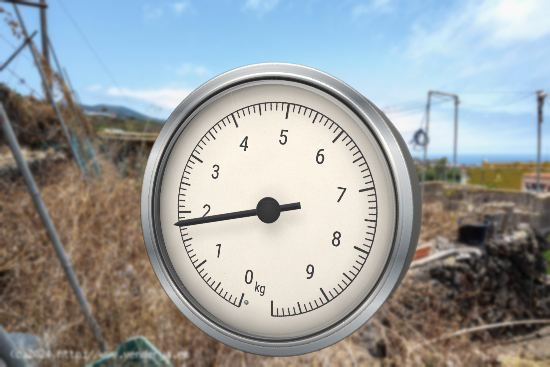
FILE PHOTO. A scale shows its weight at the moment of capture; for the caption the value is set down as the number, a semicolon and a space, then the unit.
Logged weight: 1.8; kg
